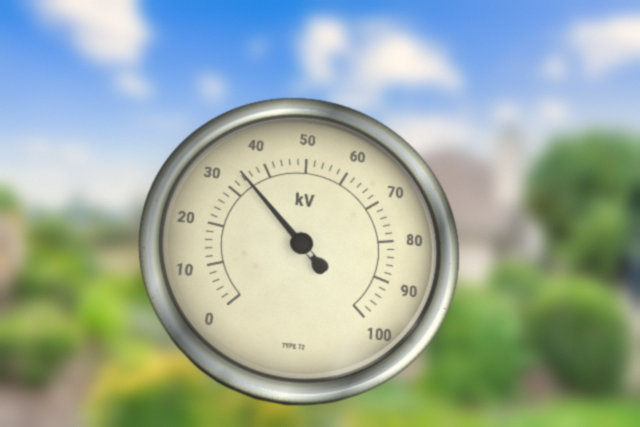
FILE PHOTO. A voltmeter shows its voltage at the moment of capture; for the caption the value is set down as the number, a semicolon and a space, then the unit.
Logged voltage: 34; kV
